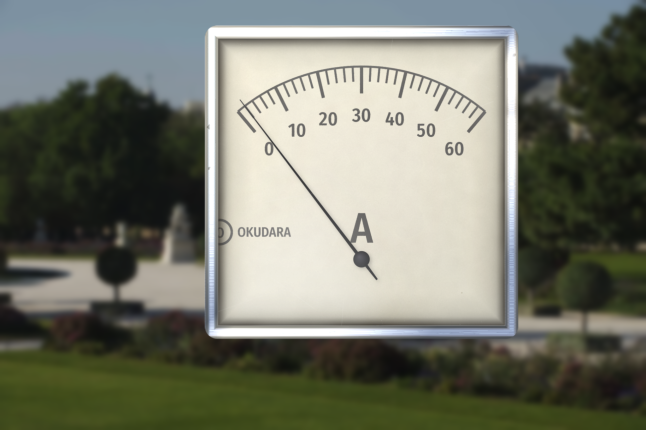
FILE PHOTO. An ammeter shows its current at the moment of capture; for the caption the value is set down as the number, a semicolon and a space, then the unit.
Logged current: 2; A
